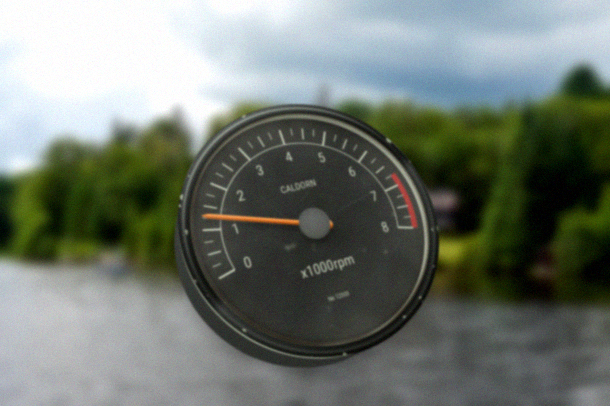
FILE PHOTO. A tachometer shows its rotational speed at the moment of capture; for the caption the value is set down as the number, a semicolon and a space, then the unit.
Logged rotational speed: 1250; rpm
